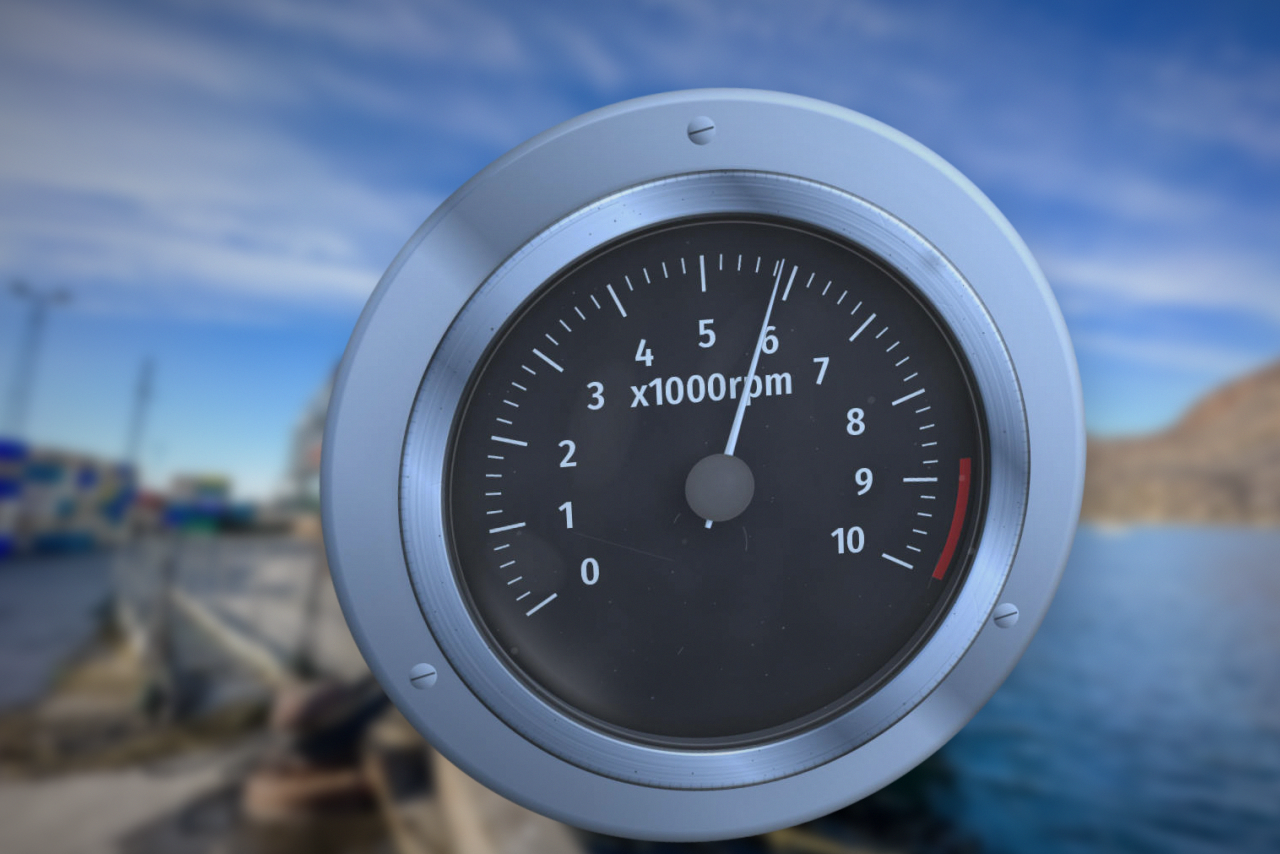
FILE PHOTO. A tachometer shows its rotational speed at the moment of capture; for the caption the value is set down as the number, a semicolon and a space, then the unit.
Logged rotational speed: 5800; rpm
